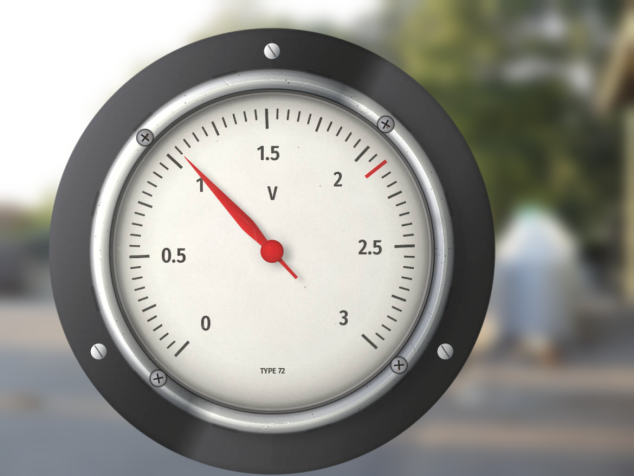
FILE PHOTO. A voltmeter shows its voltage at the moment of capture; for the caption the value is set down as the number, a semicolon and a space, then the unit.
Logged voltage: 1.05; V
